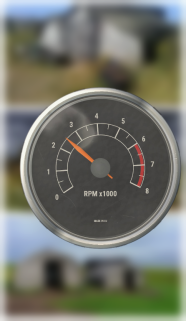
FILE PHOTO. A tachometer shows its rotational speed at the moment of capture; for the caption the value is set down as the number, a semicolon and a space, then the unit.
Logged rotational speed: 2500; rpm
